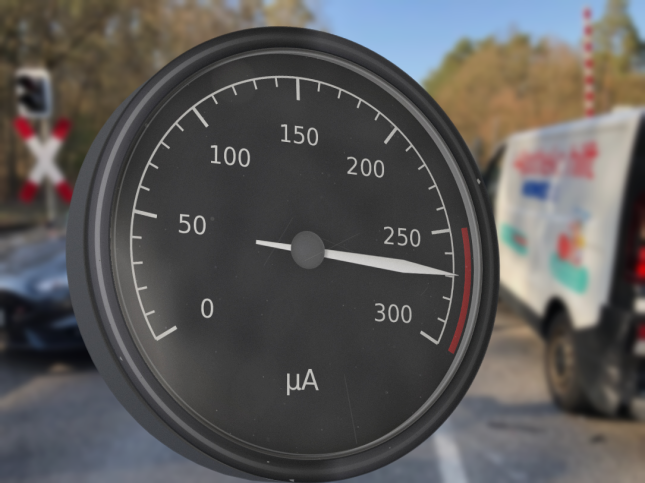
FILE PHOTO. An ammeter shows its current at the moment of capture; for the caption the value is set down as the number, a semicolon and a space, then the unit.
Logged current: 270; µA
